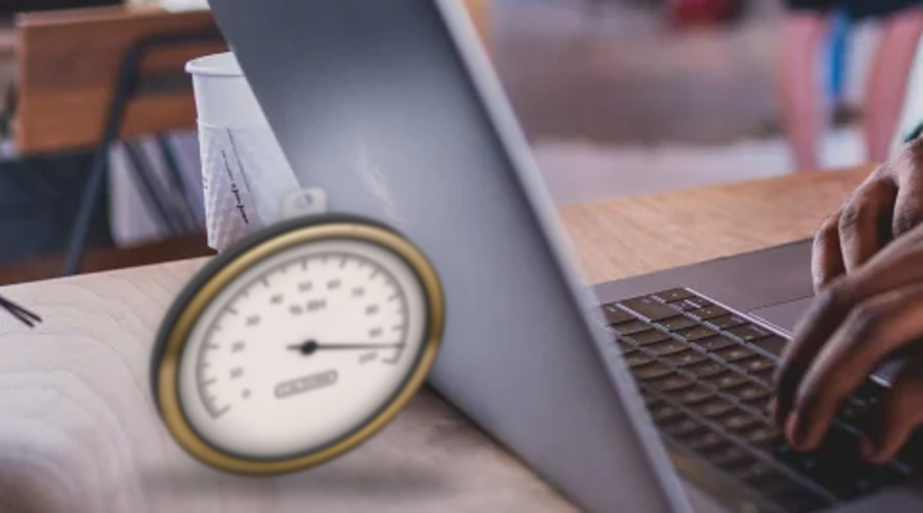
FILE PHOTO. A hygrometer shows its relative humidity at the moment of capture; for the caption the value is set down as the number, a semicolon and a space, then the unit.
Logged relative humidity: 95; %
